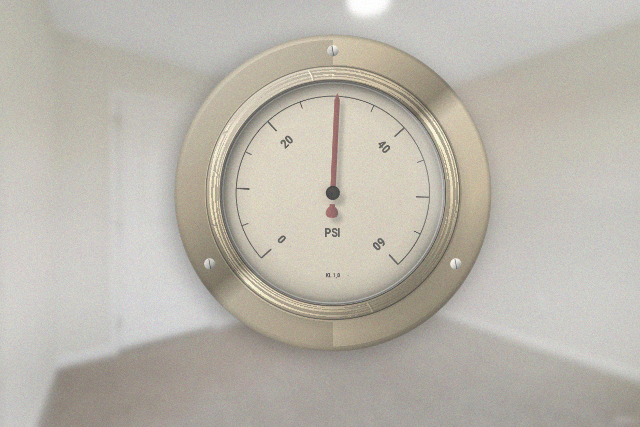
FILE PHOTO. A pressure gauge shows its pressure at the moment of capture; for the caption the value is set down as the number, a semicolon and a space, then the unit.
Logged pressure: 30; psi
